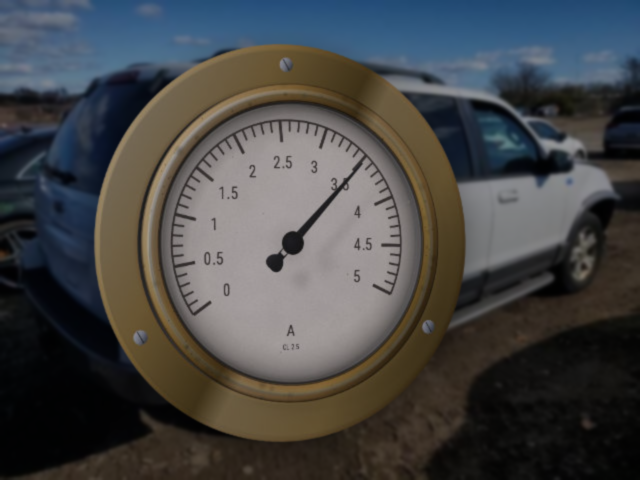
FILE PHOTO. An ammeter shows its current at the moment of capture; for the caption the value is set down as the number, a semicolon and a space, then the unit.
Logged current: 3.5; A
